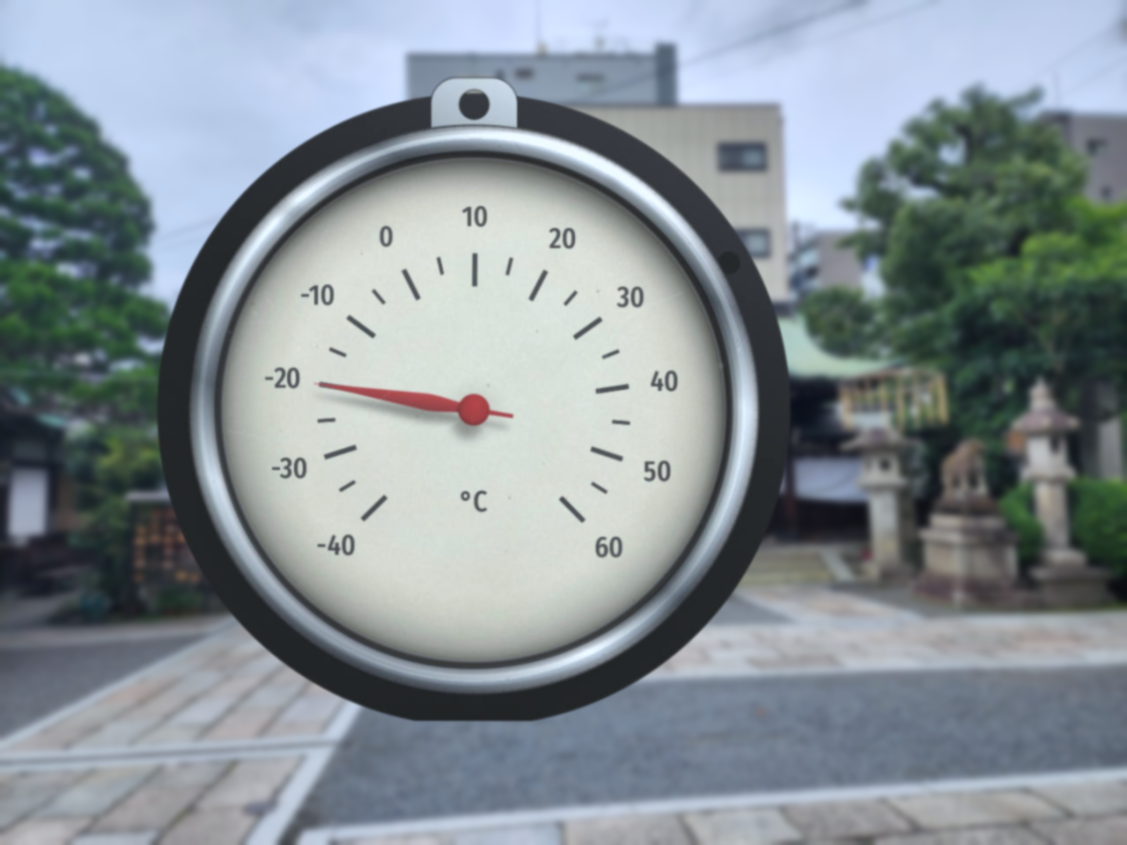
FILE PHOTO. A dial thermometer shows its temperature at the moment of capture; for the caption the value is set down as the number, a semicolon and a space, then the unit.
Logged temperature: -20; °C
